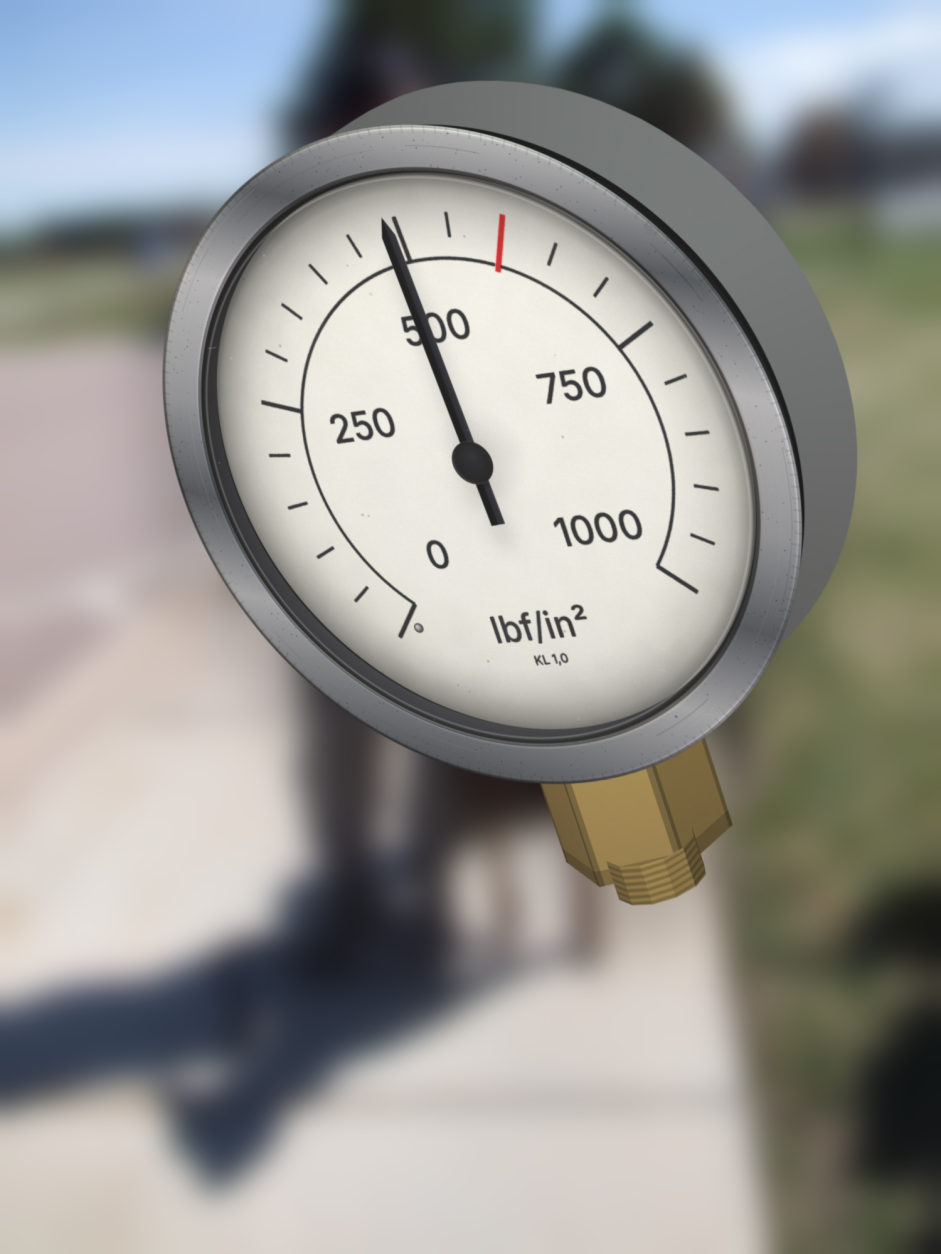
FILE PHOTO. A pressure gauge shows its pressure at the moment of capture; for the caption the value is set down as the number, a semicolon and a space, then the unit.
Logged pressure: 500; psi
